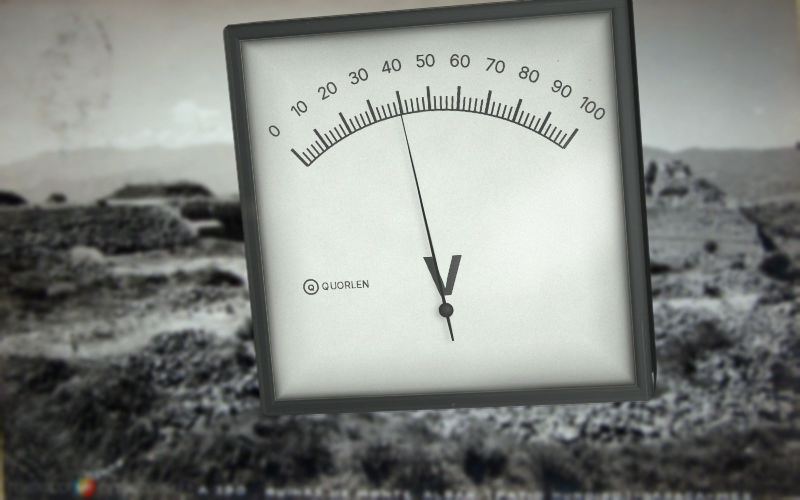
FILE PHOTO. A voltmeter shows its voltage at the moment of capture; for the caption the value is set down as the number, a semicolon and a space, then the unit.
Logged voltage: 40; V
